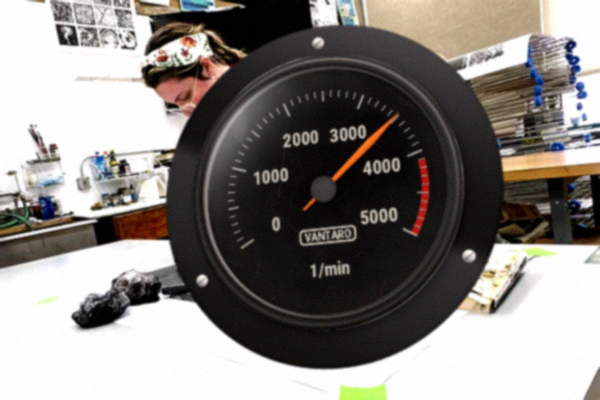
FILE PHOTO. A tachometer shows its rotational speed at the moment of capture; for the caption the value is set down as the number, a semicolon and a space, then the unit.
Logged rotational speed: 3500; rpm
